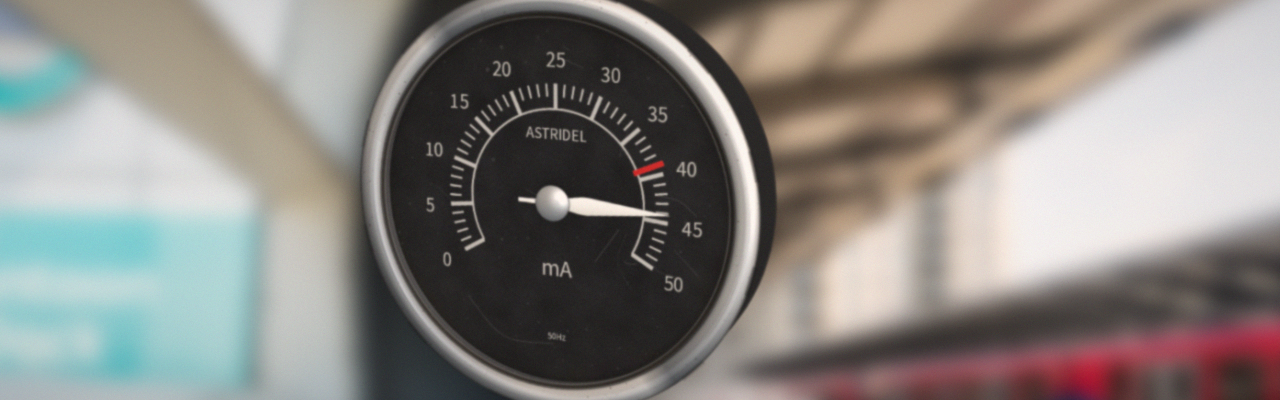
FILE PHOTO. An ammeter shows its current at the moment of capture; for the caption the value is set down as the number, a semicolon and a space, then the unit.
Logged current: 44; mA
